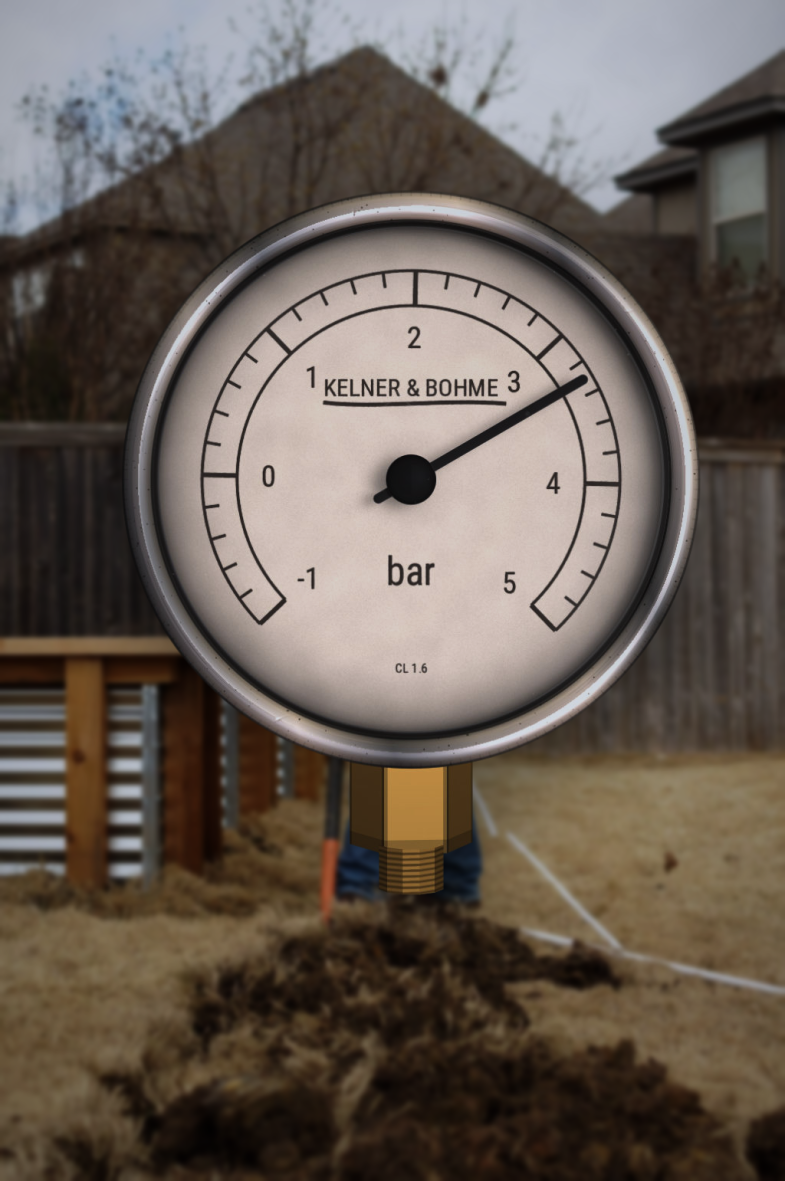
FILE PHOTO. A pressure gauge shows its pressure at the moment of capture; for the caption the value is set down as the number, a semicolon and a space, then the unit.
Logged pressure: 3.3; bar
